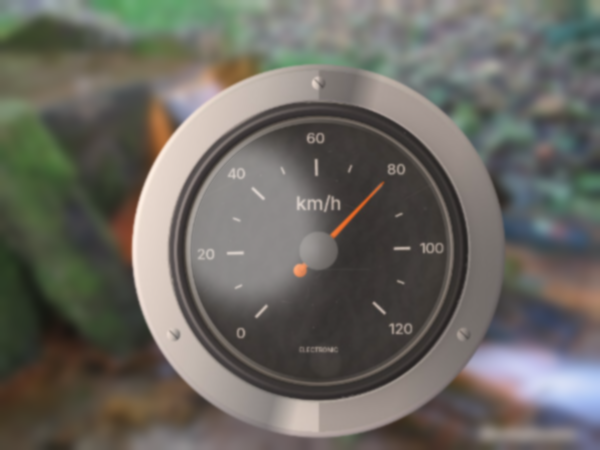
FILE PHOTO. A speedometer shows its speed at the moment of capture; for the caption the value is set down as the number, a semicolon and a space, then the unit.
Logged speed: 80; km/h
